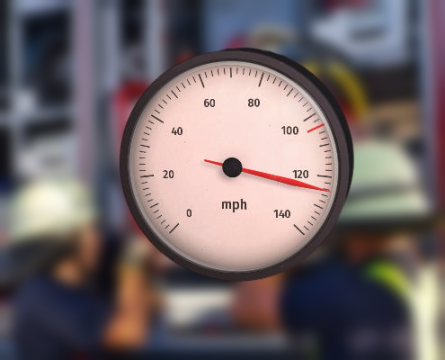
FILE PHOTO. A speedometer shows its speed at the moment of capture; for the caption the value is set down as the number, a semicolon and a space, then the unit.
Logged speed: 124; mph
